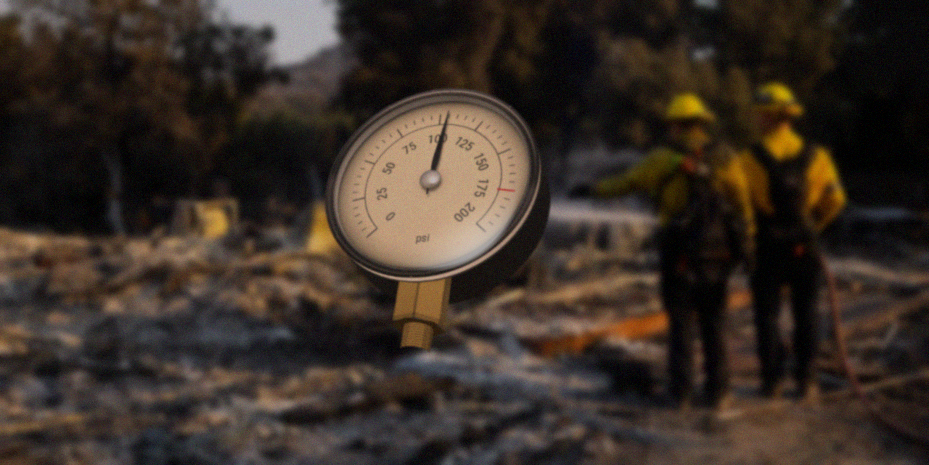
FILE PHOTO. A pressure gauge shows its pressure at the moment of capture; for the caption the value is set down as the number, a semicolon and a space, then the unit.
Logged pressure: 105; psi
